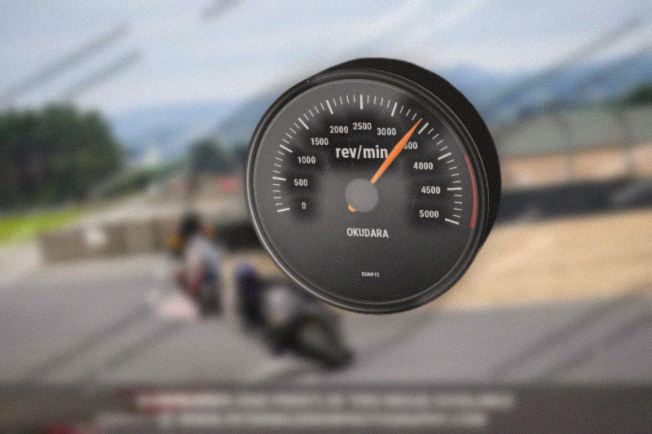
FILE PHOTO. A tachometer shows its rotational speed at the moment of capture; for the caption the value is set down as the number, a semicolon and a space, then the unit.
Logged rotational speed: 3400; rpm
